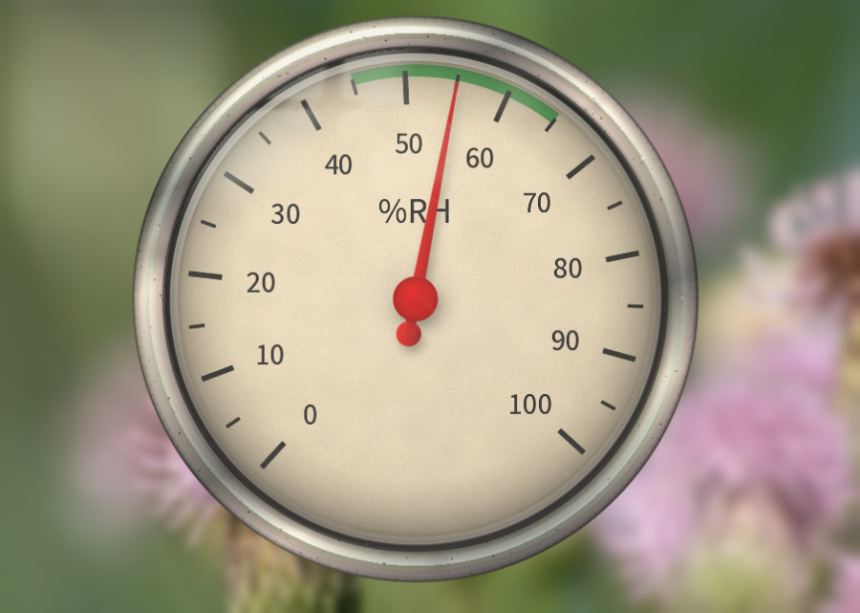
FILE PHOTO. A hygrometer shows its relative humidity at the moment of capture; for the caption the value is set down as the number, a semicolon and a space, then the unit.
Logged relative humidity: 55; %
